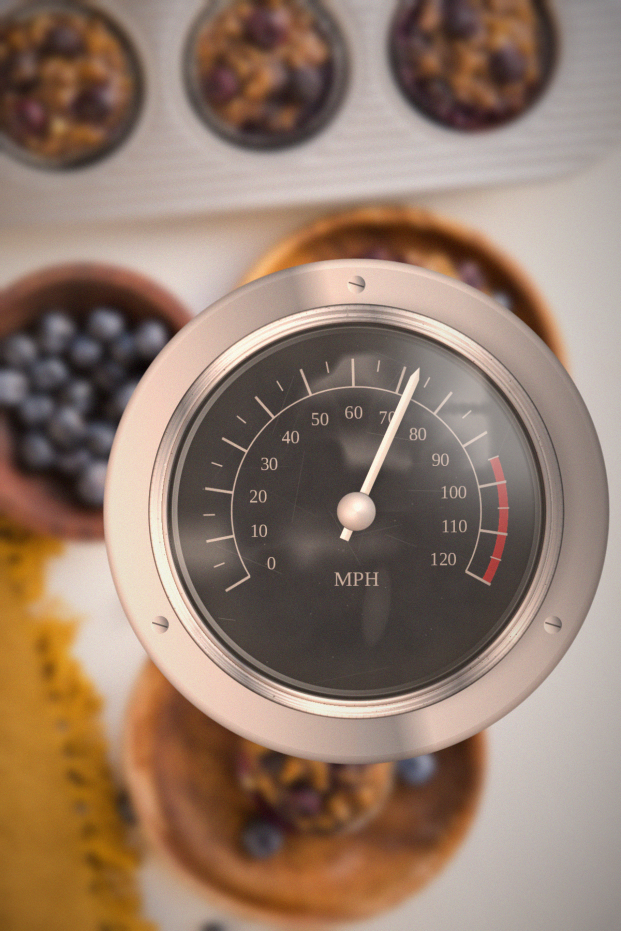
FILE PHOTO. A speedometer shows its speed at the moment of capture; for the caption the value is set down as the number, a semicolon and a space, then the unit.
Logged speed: 72.5; mph
